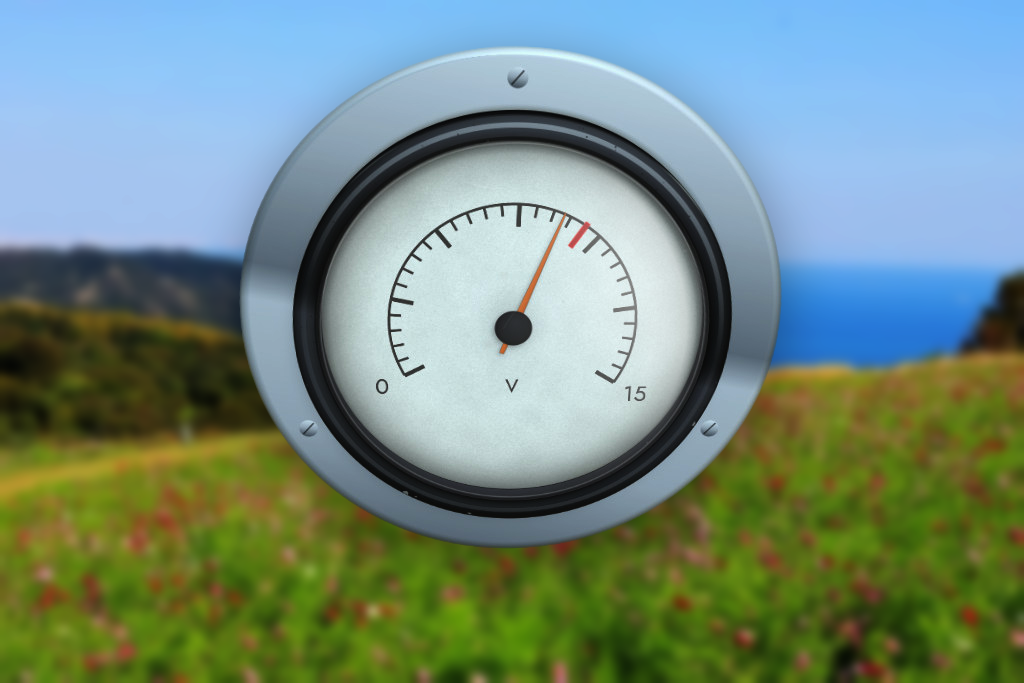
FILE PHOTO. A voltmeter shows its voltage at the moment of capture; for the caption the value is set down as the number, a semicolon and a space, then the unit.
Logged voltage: 8.75; V
